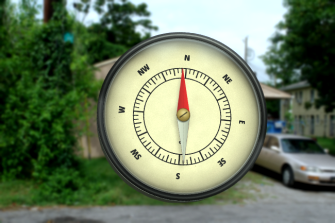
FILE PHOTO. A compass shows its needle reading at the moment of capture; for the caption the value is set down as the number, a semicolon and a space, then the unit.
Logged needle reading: 355; °
